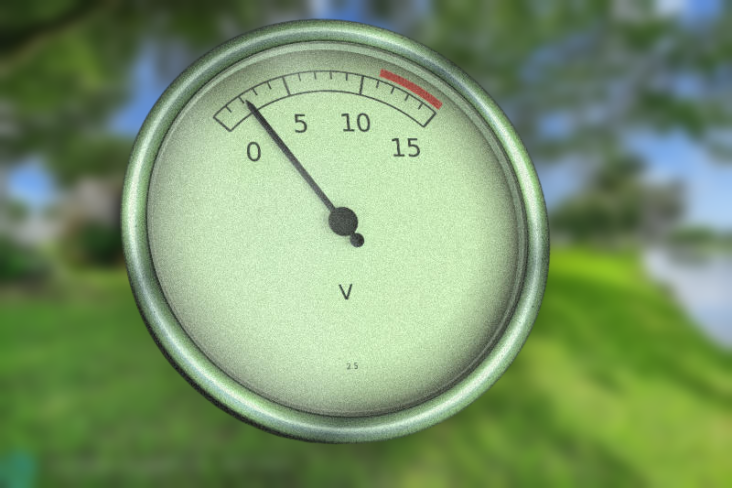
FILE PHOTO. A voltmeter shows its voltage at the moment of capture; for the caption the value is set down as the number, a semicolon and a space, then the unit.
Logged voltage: 2; V
